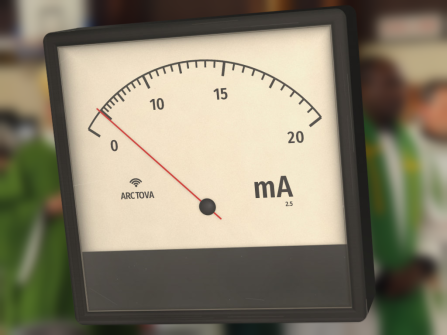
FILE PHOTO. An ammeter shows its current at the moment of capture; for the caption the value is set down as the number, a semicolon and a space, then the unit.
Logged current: 5; mA
